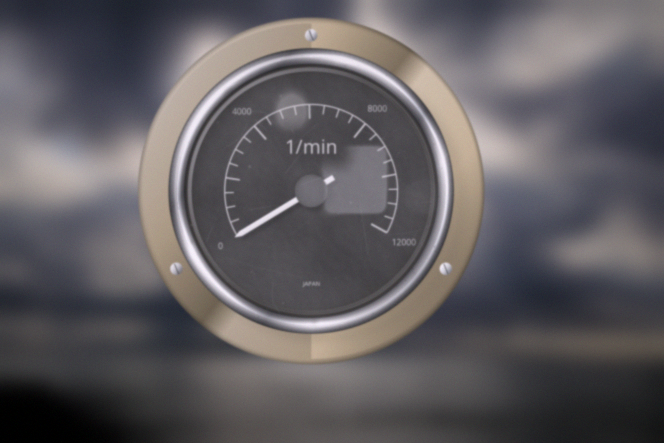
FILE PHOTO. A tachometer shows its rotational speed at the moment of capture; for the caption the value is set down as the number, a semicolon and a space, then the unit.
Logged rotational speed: 0; rpm
